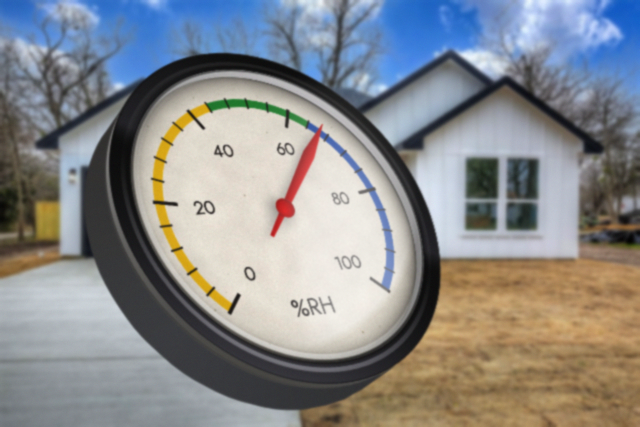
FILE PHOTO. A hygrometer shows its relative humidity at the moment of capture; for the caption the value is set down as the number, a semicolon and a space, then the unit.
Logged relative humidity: 66; %
